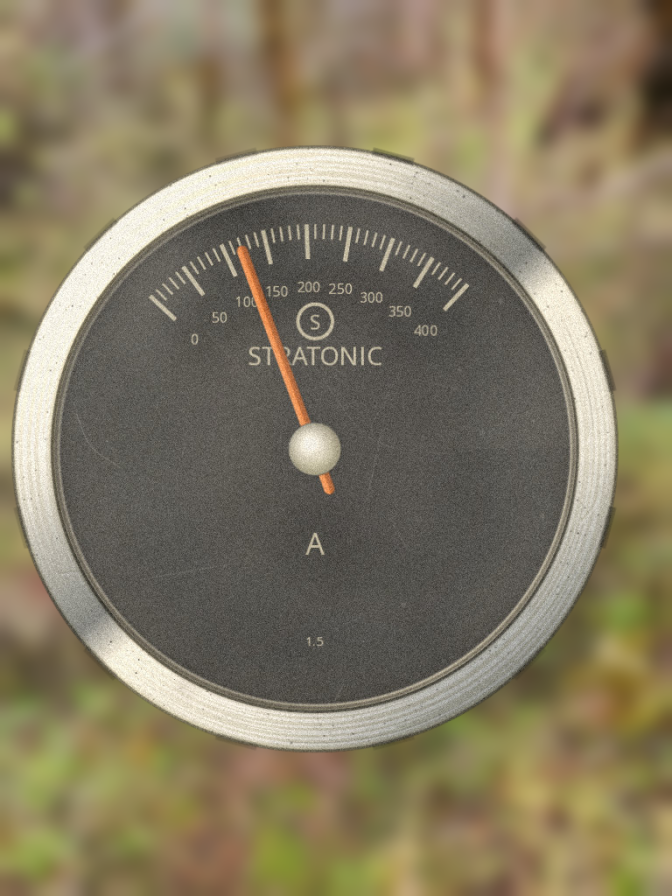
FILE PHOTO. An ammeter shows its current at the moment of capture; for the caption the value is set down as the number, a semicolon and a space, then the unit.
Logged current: 120; A
